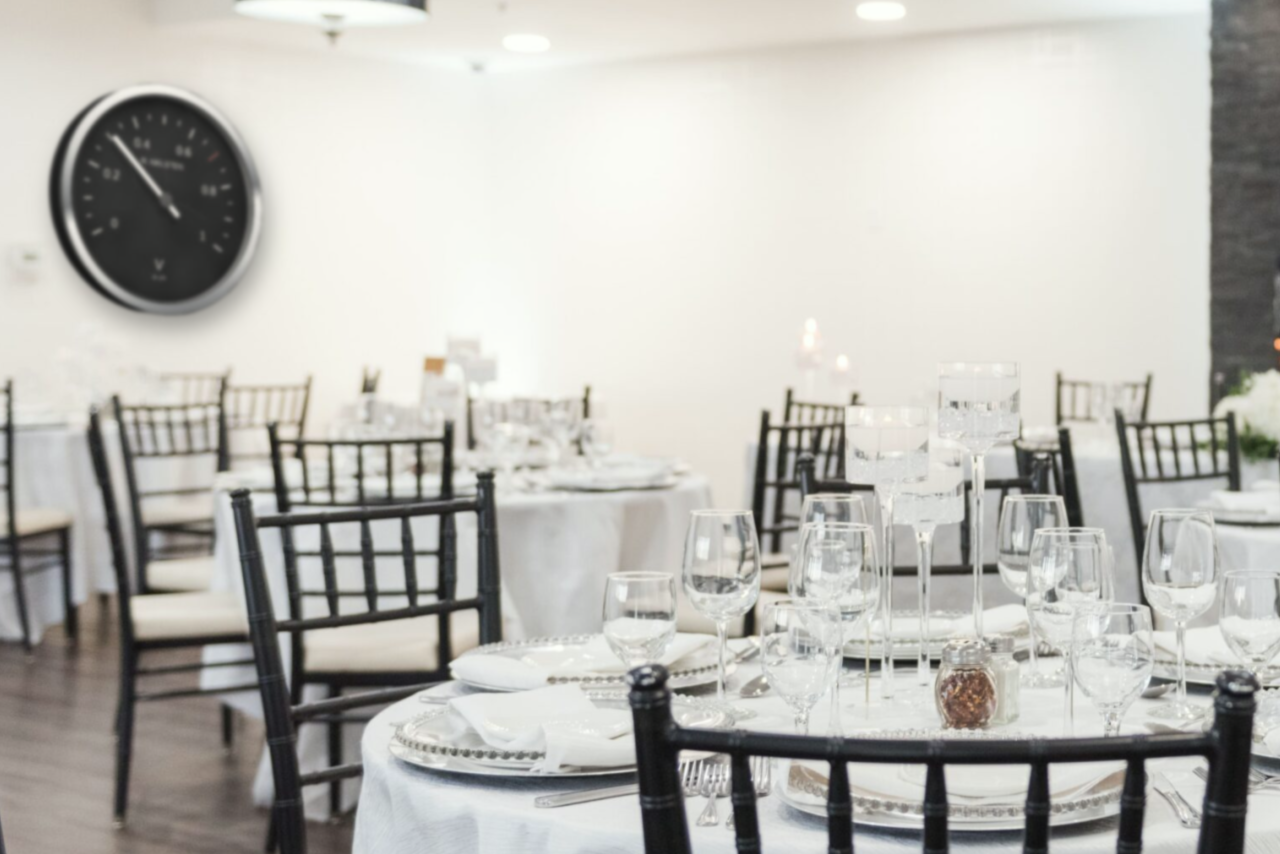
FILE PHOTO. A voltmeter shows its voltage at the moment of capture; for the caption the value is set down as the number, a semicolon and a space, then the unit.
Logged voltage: 0.3; V
